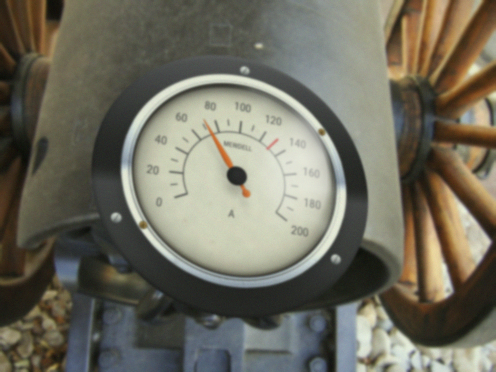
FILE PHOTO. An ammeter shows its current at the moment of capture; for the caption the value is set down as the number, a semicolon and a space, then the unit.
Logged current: 70; A
